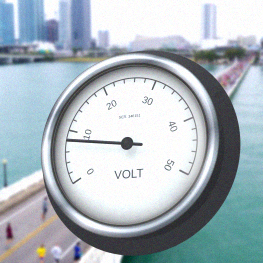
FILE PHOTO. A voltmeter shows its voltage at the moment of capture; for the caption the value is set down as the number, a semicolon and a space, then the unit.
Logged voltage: 8; V
